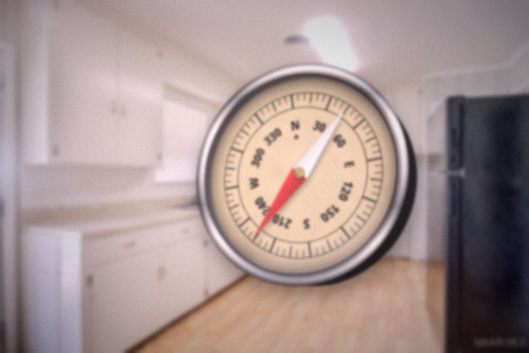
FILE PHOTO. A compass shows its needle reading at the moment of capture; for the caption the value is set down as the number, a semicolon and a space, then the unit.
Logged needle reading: 225; °
